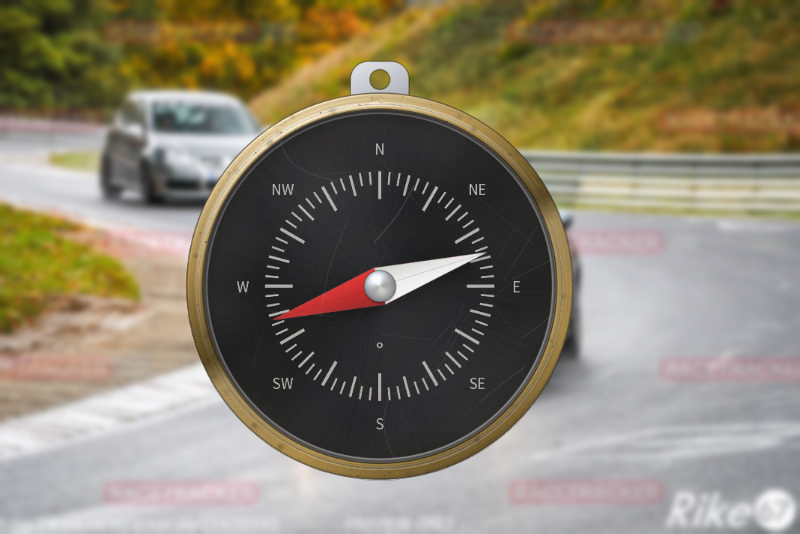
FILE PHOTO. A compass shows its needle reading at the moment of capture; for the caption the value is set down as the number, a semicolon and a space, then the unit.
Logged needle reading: 252.5; °
